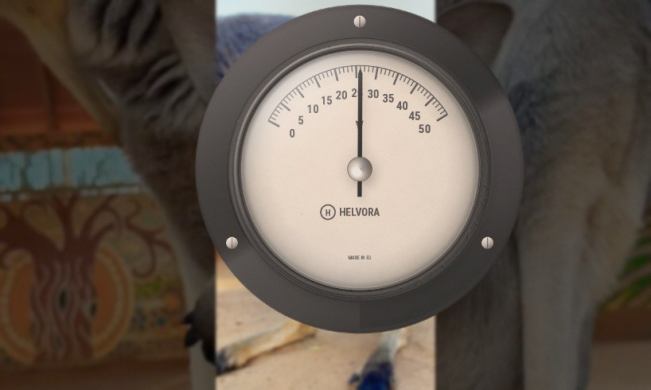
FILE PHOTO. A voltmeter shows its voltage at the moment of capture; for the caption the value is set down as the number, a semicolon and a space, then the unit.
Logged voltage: 26; V
